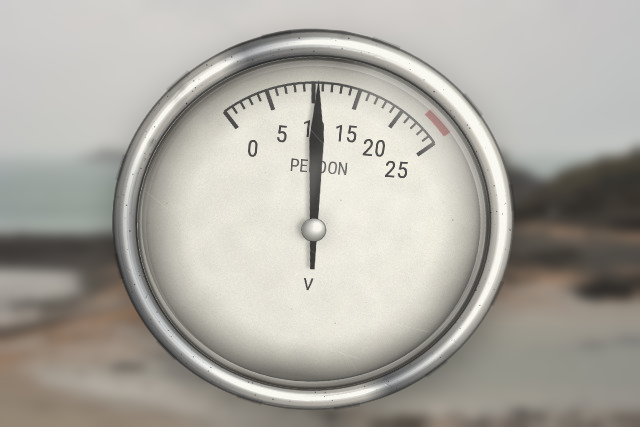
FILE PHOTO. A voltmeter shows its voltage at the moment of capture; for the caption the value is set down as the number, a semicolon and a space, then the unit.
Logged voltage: 10.5; V
